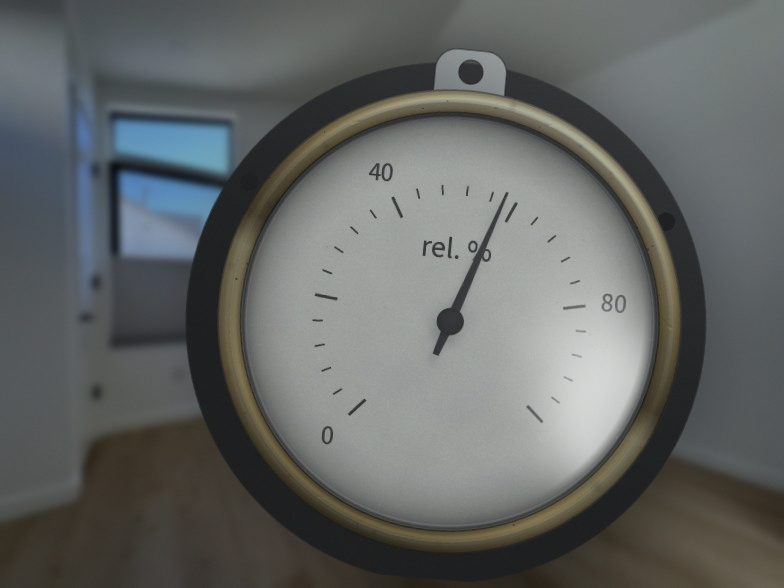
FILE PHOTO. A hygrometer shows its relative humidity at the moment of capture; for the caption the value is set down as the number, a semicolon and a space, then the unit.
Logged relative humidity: 58; %
